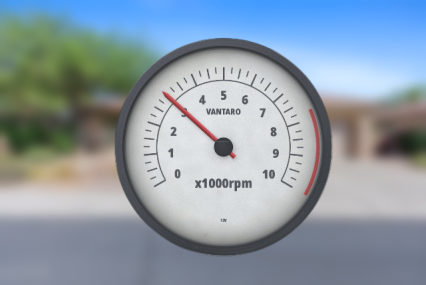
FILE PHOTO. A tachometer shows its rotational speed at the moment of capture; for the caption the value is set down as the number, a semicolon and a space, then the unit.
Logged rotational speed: 3000; rpm
